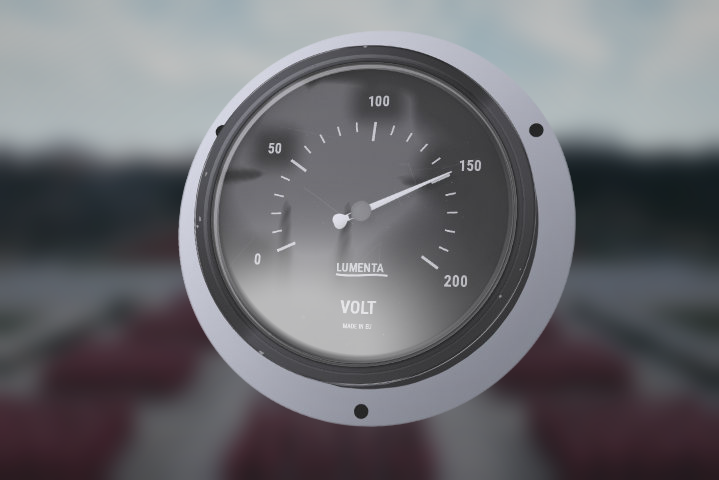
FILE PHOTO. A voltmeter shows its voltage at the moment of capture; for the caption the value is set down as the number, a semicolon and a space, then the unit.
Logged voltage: 150; V
